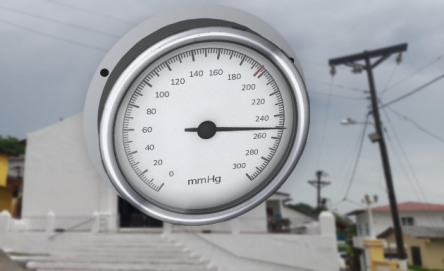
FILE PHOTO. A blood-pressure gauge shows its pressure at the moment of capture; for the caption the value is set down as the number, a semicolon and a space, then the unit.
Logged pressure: 250; mmHg
